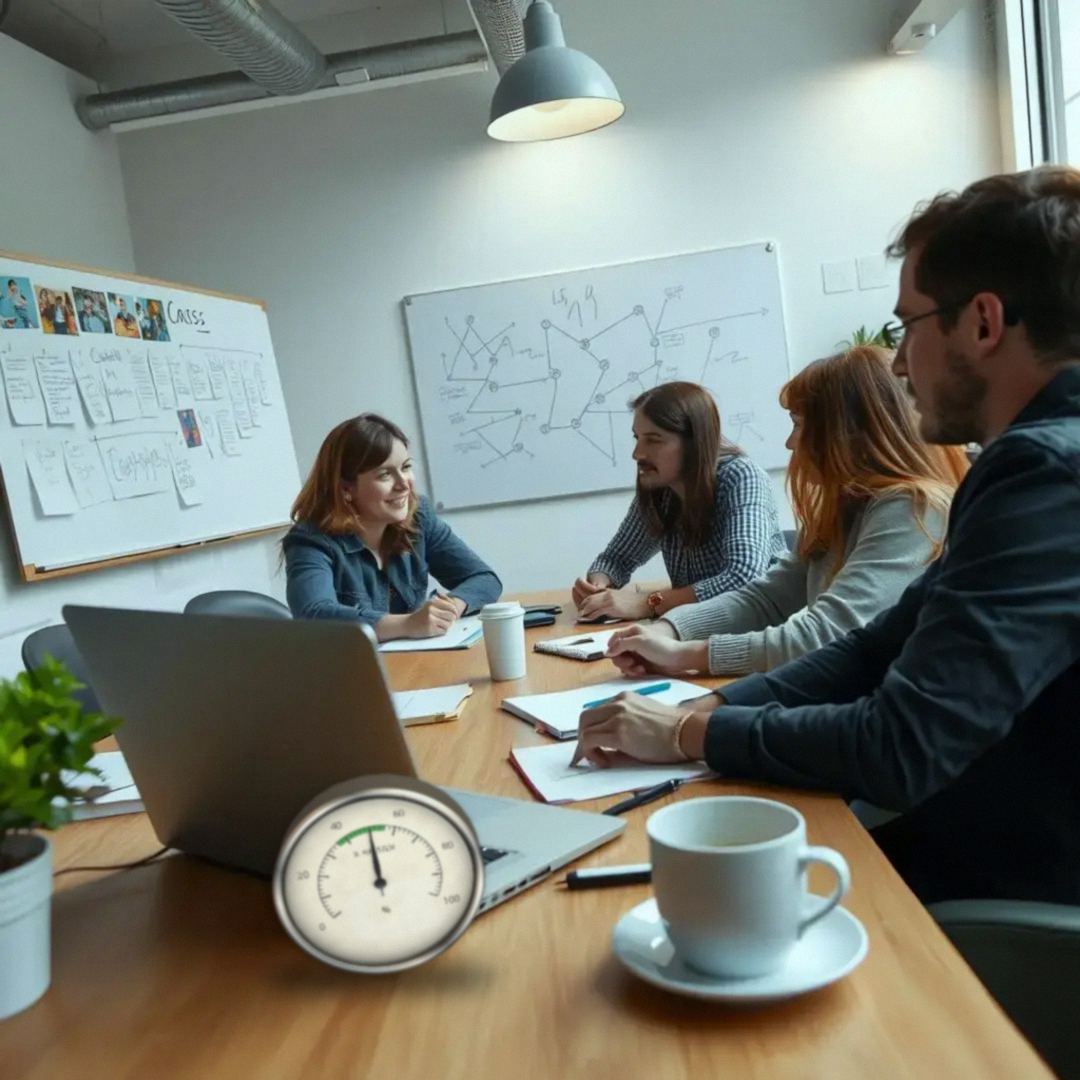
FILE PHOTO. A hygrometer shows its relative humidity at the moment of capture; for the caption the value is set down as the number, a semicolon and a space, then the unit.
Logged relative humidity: 50; %
